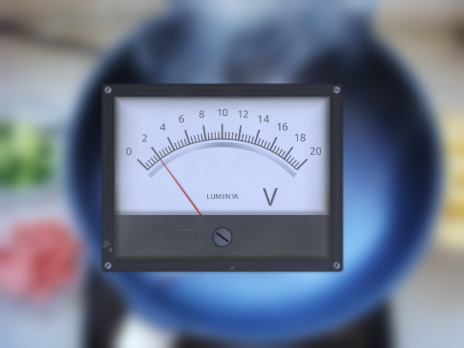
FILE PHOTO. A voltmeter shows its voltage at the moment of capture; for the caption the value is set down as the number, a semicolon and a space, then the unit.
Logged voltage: 2; V
